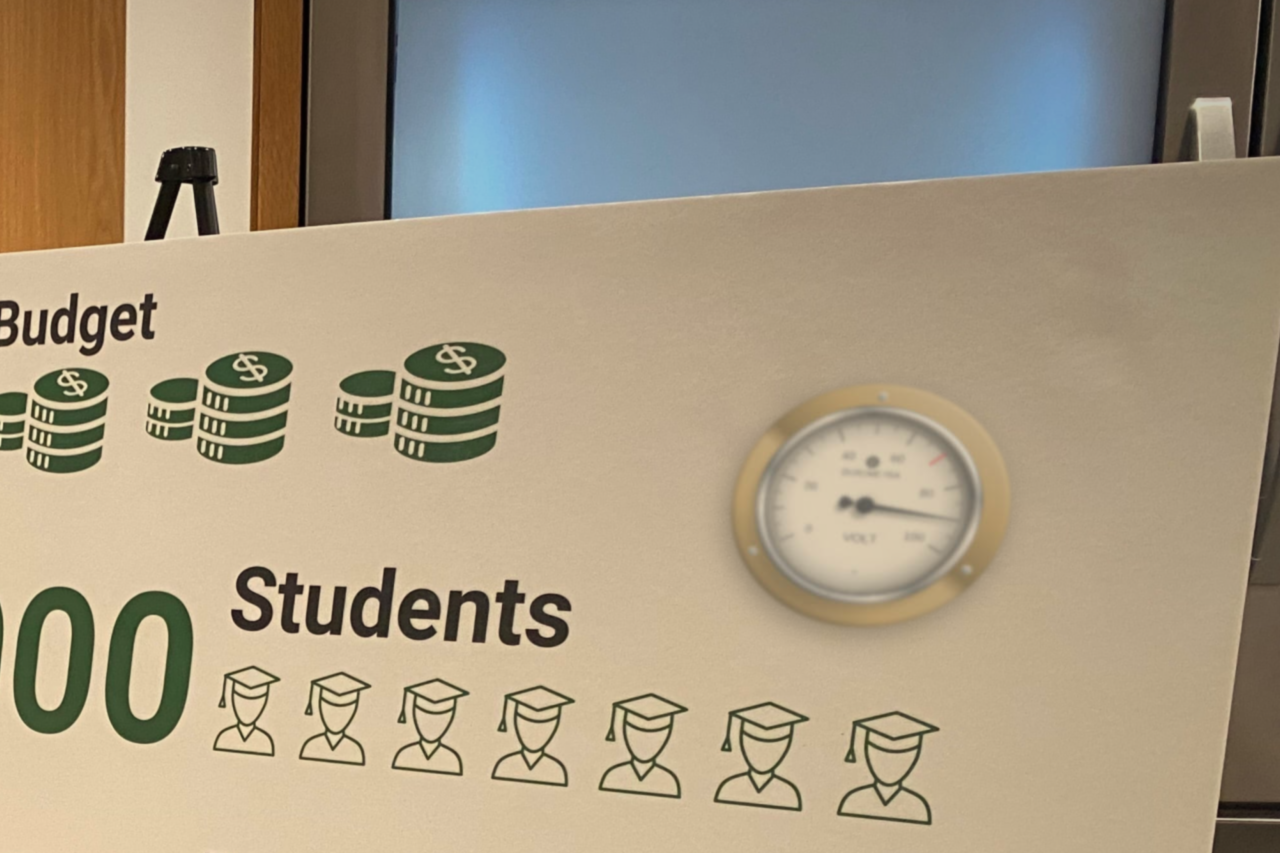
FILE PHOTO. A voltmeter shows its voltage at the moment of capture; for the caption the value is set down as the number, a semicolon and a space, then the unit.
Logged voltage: 90; V
